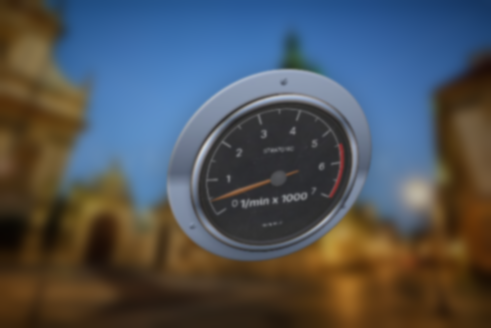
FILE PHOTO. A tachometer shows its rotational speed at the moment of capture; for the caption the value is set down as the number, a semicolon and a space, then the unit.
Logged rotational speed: 500; rpm
